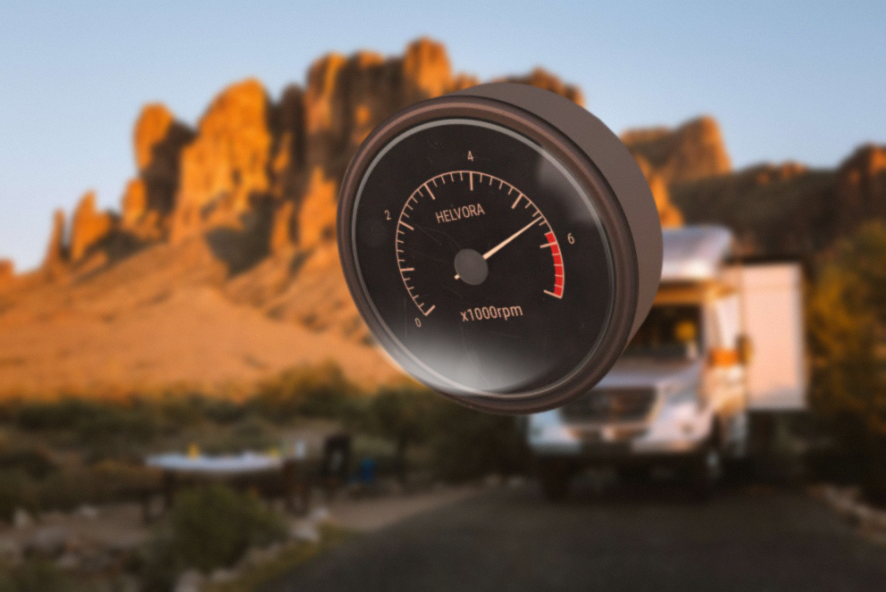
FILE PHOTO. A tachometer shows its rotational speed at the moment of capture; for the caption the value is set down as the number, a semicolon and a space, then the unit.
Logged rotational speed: 5500; rpm
